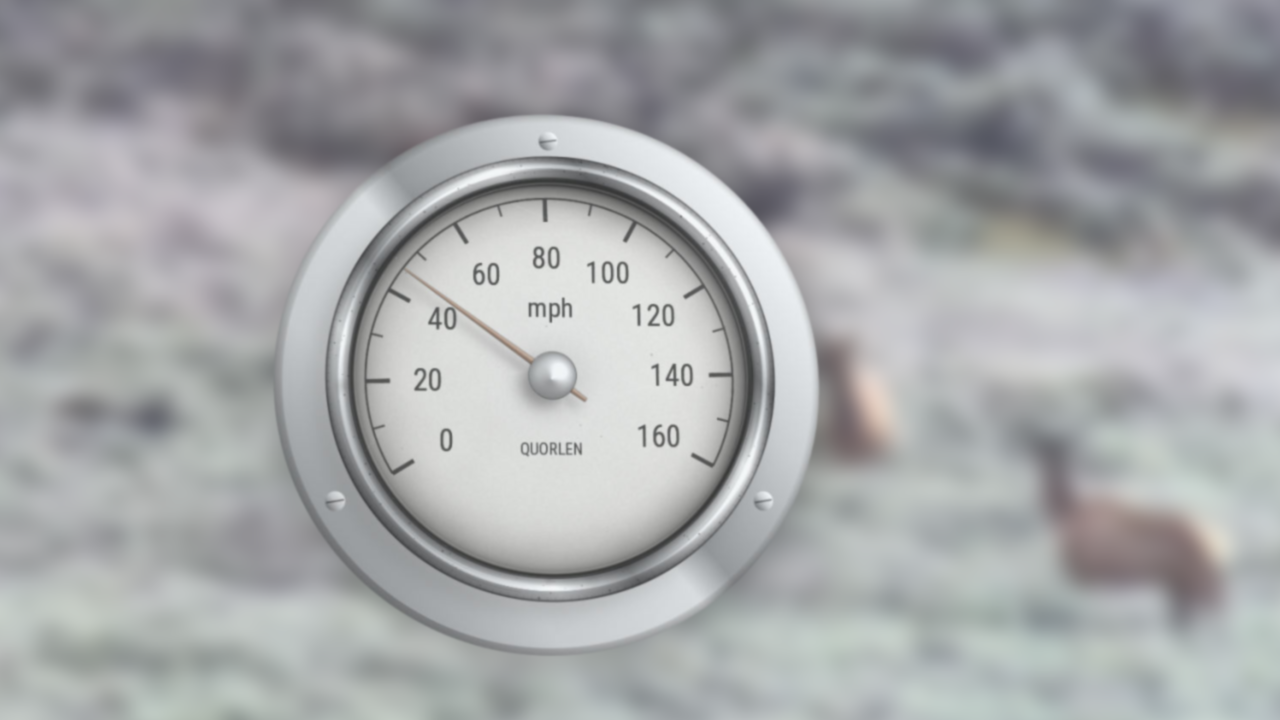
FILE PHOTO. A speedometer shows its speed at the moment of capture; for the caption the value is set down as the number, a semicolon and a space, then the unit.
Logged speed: 45; mph
